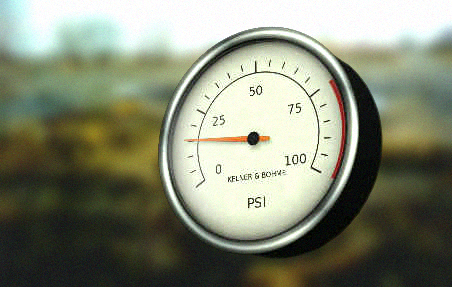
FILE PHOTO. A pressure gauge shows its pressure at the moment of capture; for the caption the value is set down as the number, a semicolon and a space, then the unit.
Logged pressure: 15; psi
